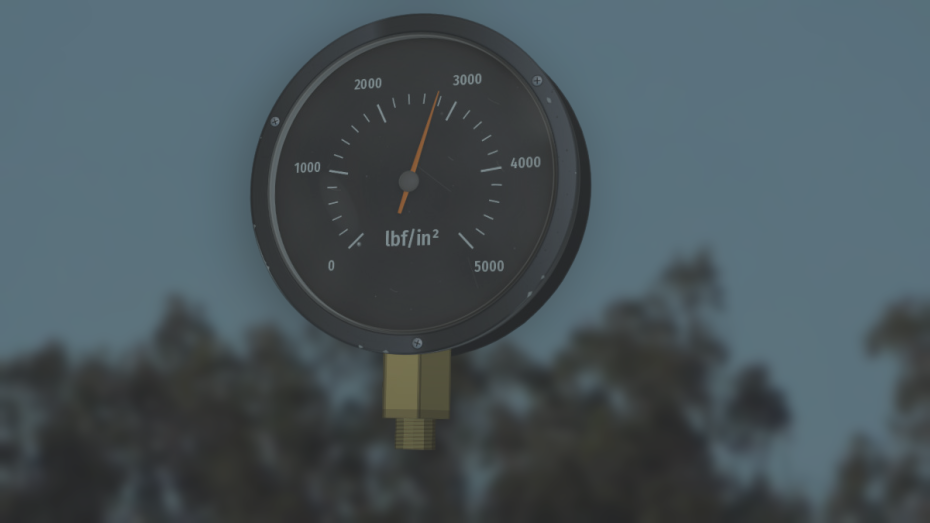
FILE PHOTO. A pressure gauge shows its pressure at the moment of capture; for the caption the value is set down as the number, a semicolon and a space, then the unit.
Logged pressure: 2800; psi
